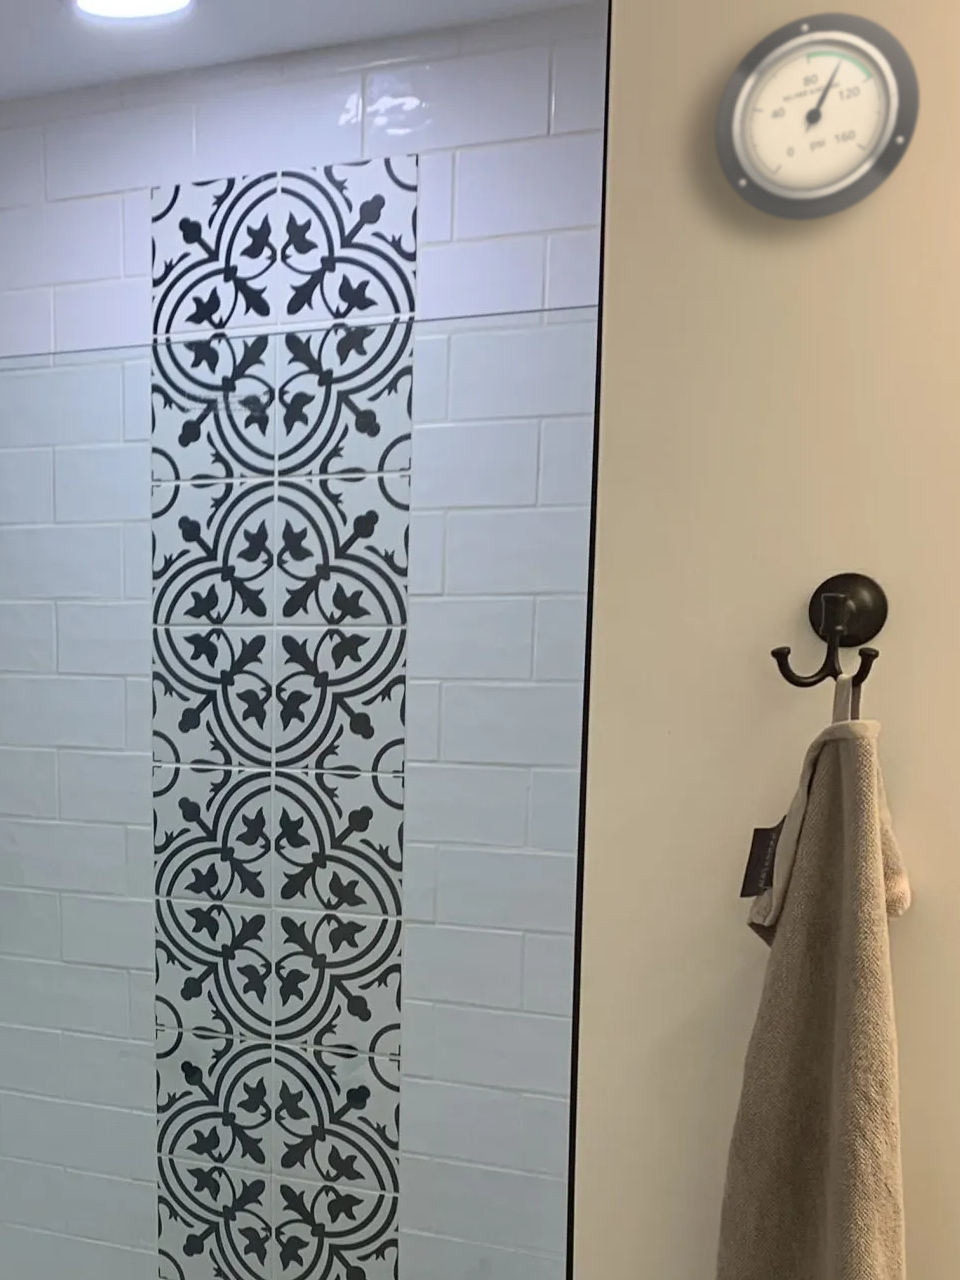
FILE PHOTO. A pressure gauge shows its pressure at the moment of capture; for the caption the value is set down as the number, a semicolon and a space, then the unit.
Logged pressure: 100; psi
